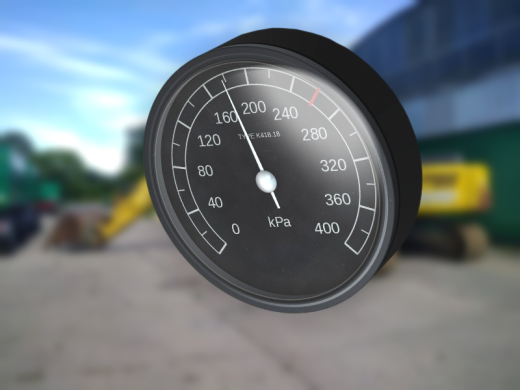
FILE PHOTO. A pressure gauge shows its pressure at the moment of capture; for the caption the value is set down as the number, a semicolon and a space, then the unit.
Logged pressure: 180; kPa
